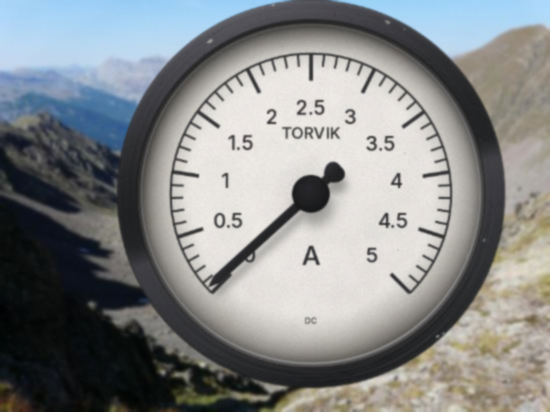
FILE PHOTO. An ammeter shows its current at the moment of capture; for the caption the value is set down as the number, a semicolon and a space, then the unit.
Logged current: 0.05; A
